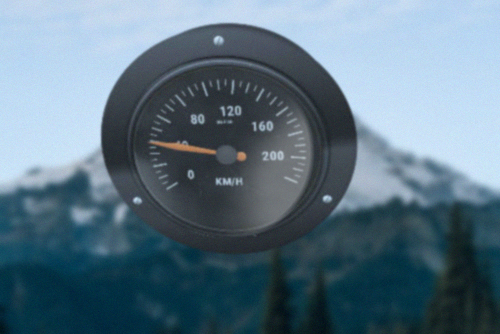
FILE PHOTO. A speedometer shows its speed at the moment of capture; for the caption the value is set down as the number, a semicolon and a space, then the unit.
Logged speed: 40; km/h
